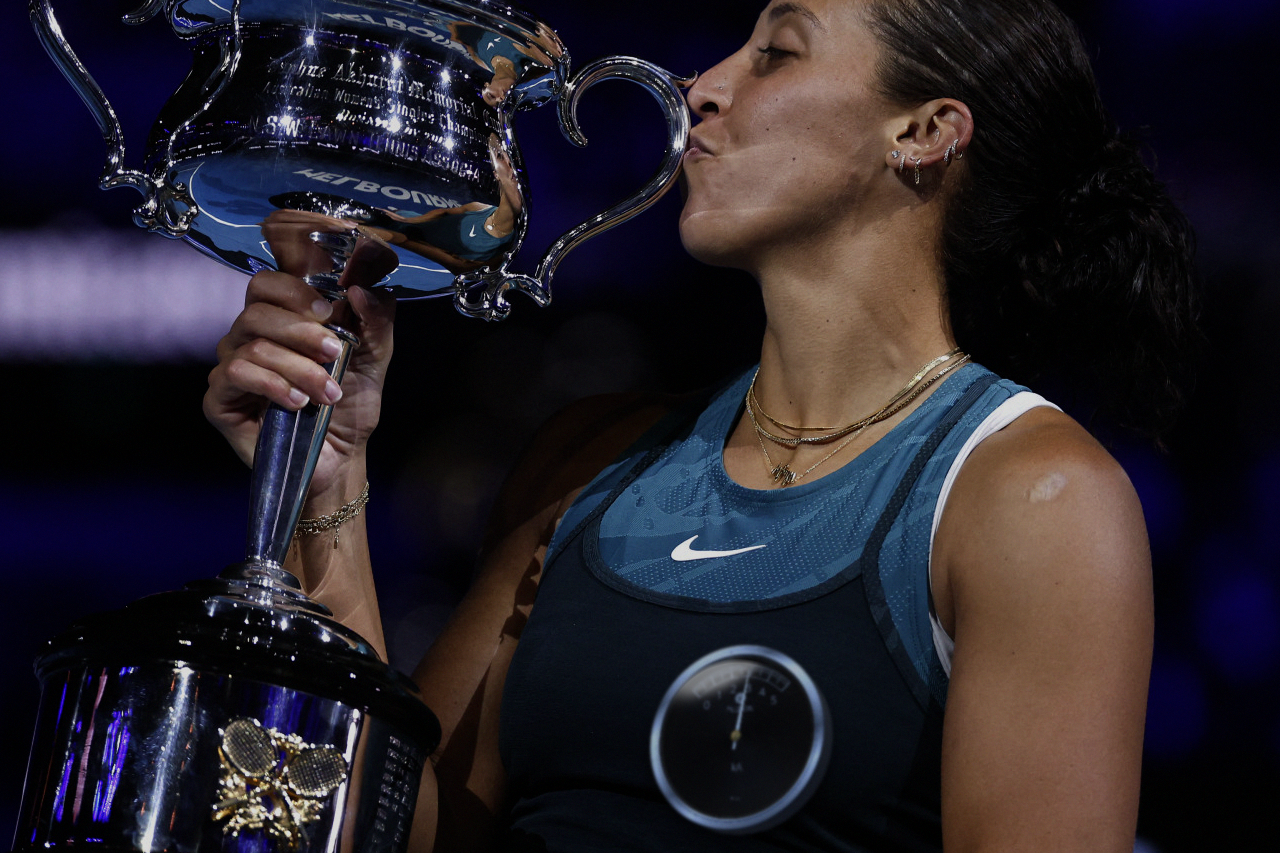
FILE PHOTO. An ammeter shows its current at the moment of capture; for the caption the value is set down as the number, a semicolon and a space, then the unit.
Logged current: 3; kA
